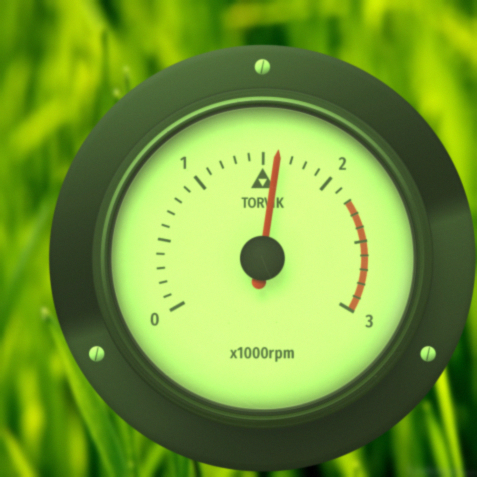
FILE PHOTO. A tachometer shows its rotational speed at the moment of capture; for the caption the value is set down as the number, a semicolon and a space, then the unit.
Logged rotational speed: 1600; rpm
